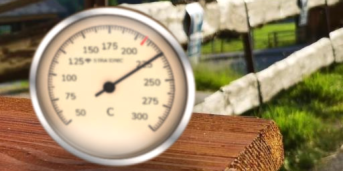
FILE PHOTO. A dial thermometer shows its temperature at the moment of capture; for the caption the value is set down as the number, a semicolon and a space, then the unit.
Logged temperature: 225; °C
